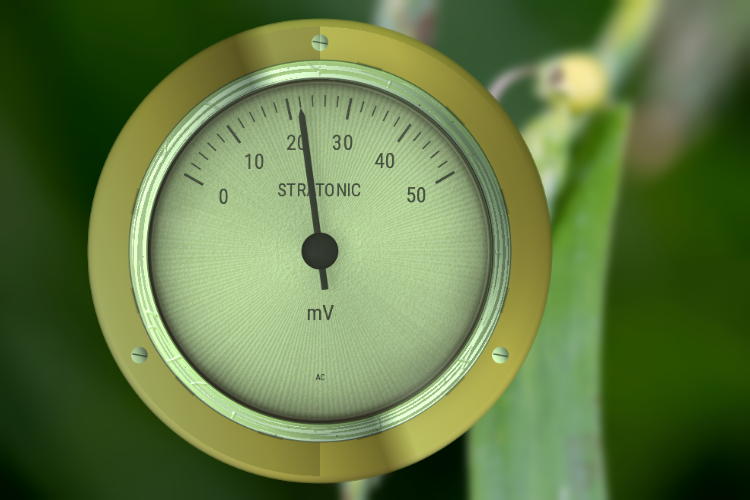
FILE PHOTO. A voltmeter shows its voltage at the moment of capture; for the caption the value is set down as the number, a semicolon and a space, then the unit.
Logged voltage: 22; mV
